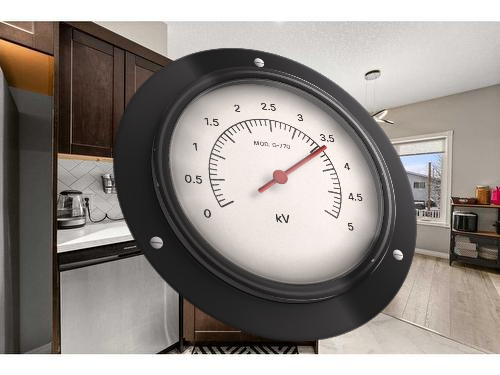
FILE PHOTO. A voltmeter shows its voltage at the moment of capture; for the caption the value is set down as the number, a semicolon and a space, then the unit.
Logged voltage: 3.6; kV
